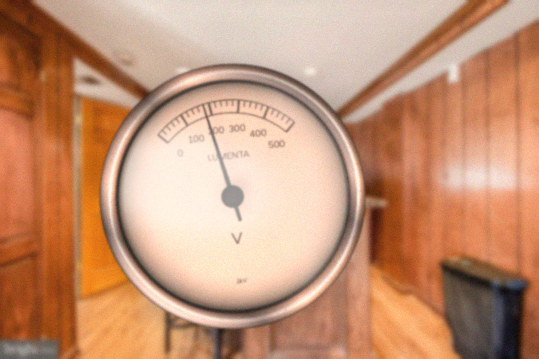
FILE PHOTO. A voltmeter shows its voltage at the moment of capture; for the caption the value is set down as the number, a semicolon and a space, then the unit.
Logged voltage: 180; V
